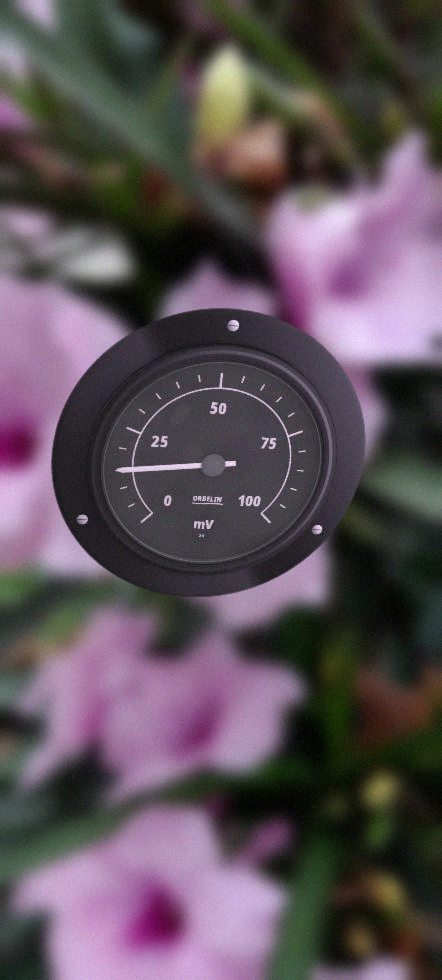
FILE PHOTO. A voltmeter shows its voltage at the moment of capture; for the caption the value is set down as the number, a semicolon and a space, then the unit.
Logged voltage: 15; mV
